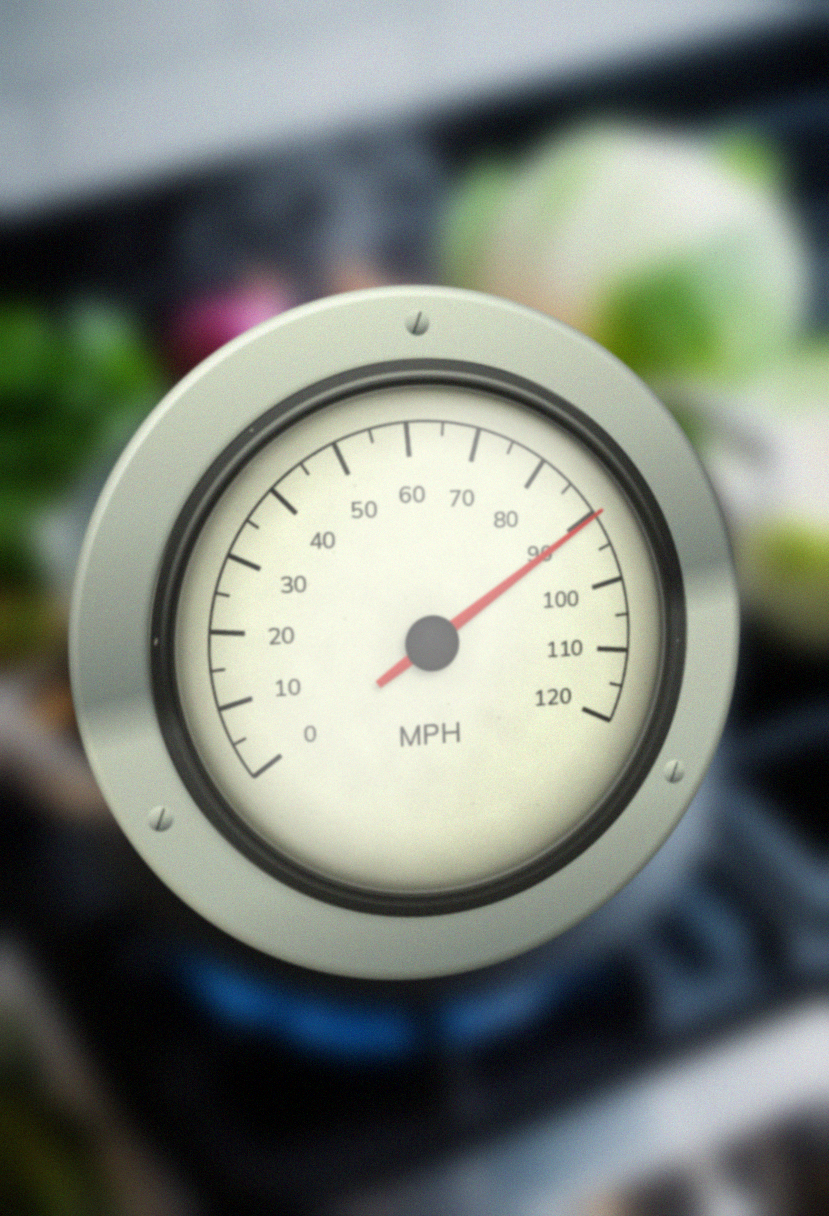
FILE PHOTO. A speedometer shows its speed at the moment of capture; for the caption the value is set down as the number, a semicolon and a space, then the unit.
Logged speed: 90; mph
